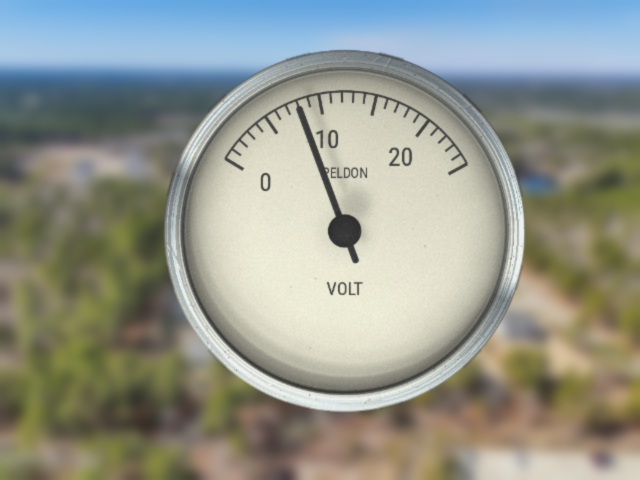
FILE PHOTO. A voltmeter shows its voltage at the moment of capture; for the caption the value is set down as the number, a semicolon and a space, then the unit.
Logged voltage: 8; V
